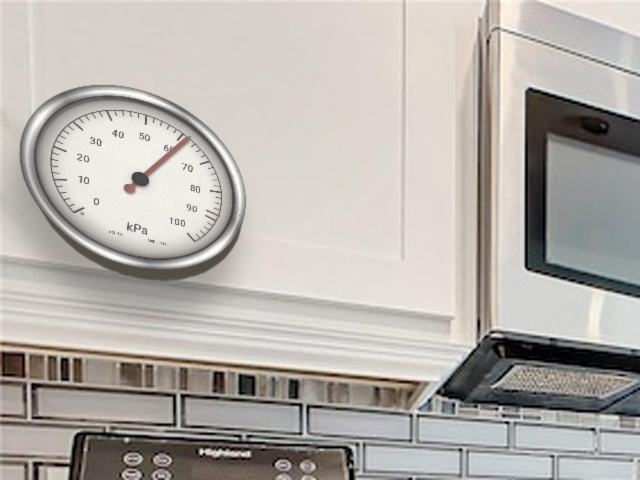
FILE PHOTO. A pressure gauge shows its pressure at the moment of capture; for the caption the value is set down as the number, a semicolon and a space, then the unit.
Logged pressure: 62; kPa
